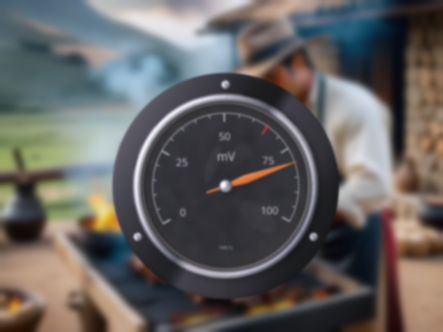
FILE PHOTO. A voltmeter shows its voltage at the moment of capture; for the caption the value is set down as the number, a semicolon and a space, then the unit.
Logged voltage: 80; mV
